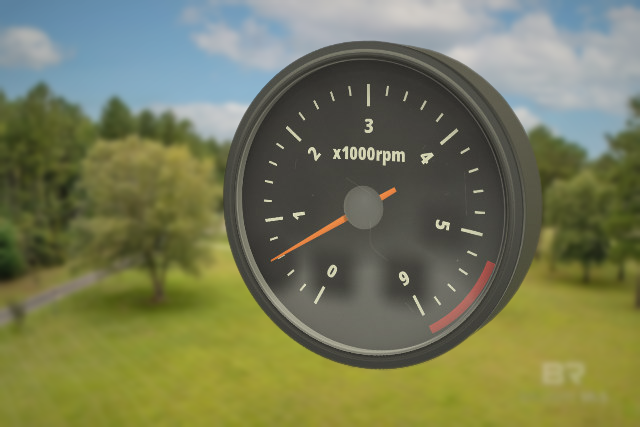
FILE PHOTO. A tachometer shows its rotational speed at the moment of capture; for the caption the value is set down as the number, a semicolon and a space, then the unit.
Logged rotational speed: 600; rpm
